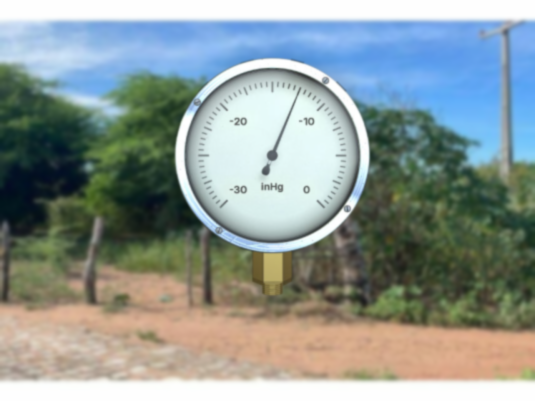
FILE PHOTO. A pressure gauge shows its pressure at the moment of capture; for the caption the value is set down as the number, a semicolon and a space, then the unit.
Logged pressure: -12.5; inHg
